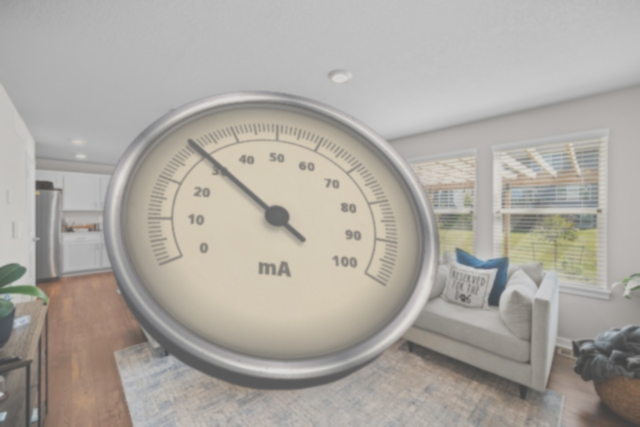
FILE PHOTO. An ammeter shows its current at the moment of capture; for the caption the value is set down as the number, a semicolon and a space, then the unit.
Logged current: 30; mA
